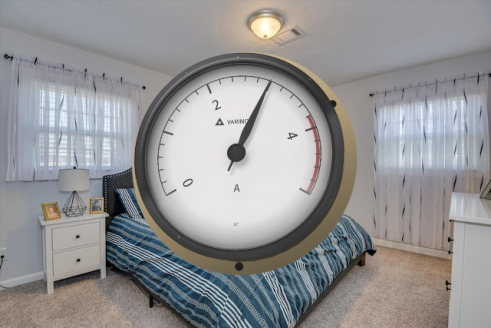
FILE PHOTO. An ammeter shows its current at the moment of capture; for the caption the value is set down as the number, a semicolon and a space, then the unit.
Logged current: 3; A
